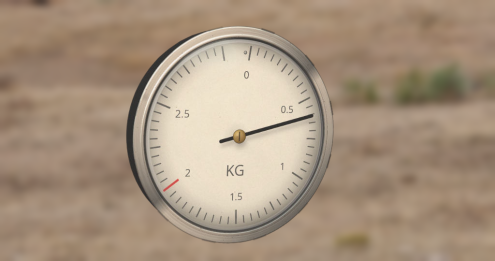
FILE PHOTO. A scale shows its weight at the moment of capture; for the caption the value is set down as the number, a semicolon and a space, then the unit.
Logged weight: 0.6; kg
